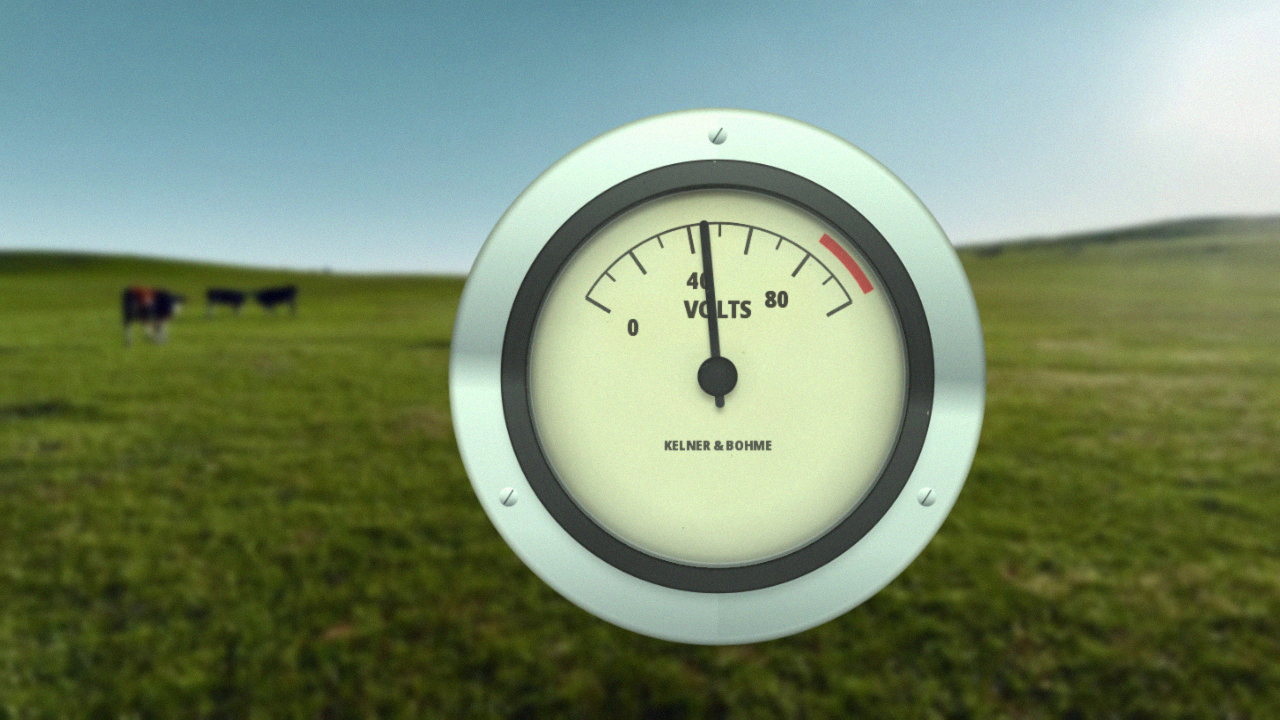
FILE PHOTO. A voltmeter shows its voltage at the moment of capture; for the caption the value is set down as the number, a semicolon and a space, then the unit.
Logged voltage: 45; V
